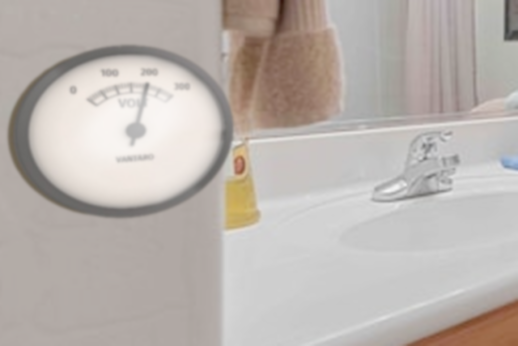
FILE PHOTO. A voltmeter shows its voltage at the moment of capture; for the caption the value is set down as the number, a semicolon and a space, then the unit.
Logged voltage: 200; V
